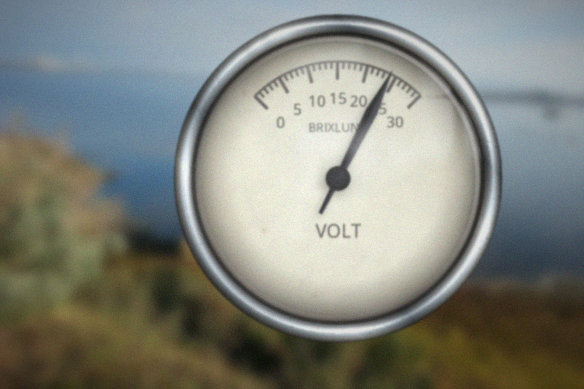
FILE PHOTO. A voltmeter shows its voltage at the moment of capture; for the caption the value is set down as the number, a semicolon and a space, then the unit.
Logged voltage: 24; V
